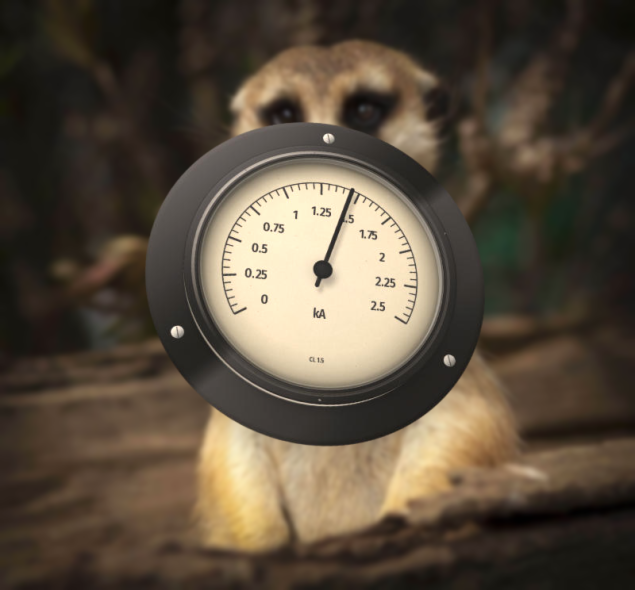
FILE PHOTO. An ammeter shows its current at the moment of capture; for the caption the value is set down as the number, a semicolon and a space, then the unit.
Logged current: 1.45; kA
